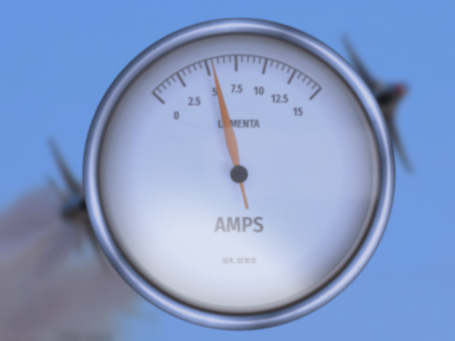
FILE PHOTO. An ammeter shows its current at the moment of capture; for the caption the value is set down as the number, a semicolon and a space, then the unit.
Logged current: 5.5; A
